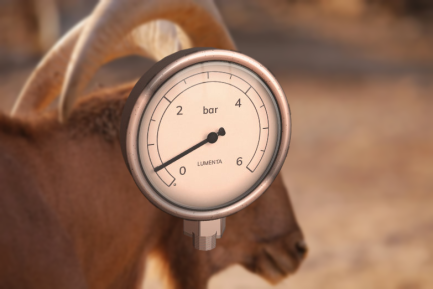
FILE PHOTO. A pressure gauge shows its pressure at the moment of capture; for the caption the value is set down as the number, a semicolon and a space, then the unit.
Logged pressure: 0.5; bar
